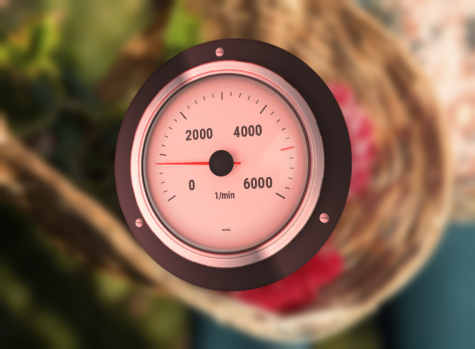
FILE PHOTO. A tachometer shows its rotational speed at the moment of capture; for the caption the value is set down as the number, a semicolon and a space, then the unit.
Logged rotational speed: 800; rpm
